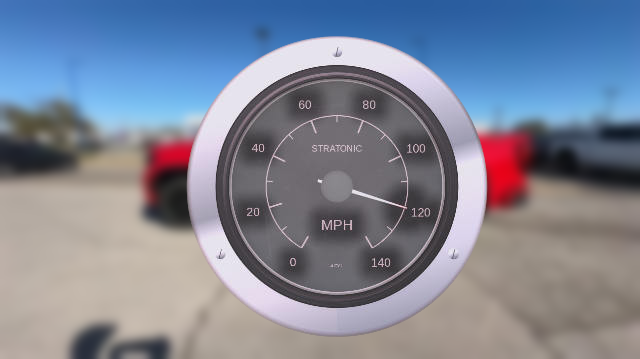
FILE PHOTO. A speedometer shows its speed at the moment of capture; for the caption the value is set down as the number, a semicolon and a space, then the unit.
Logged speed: 120; mph
